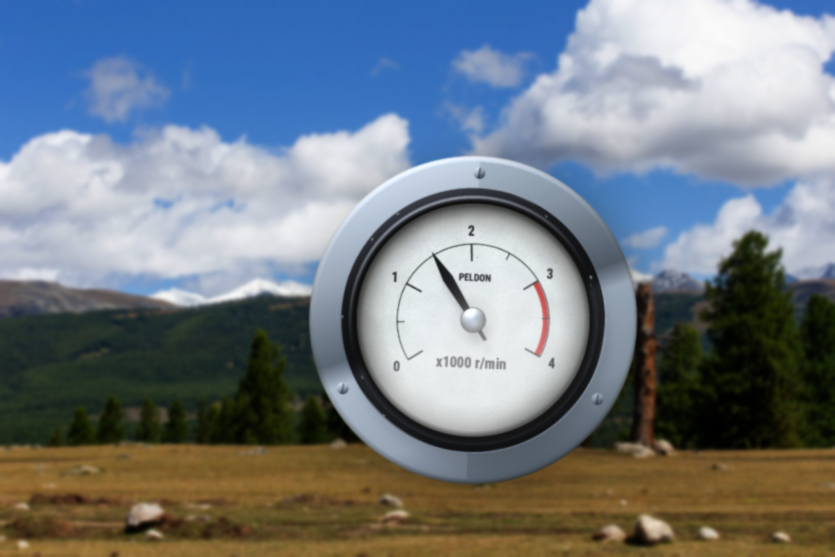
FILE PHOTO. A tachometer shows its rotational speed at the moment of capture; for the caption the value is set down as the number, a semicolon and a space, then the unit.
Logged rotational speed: 1500; rpm
